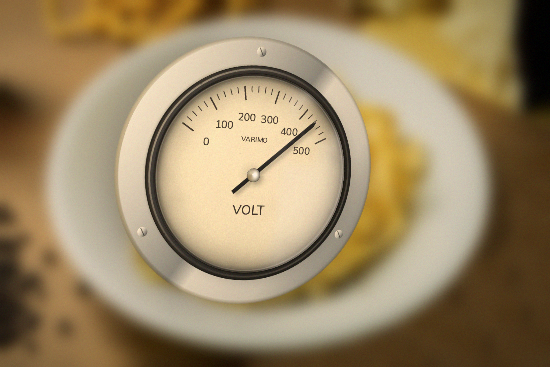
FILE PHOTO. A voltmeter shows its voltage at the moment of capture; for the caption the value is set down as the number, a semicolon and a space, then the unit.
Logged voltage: 440; V
